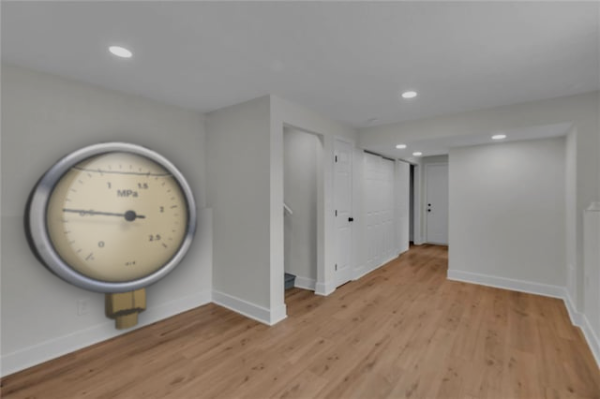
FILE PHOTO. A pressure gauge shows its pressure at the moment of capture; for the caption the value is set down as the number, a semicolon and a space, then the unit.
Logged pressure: 0.5; MPa
